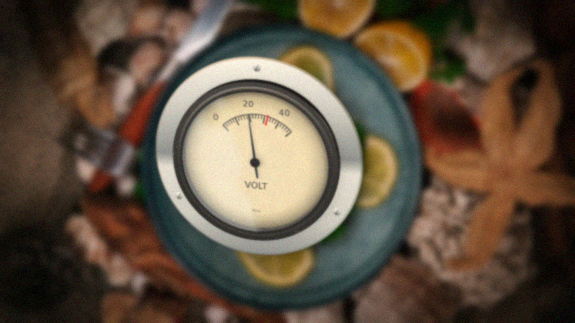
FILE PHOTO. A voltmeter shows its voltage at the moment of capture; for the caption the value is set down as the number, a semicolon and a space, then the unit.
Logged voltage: 20; V
